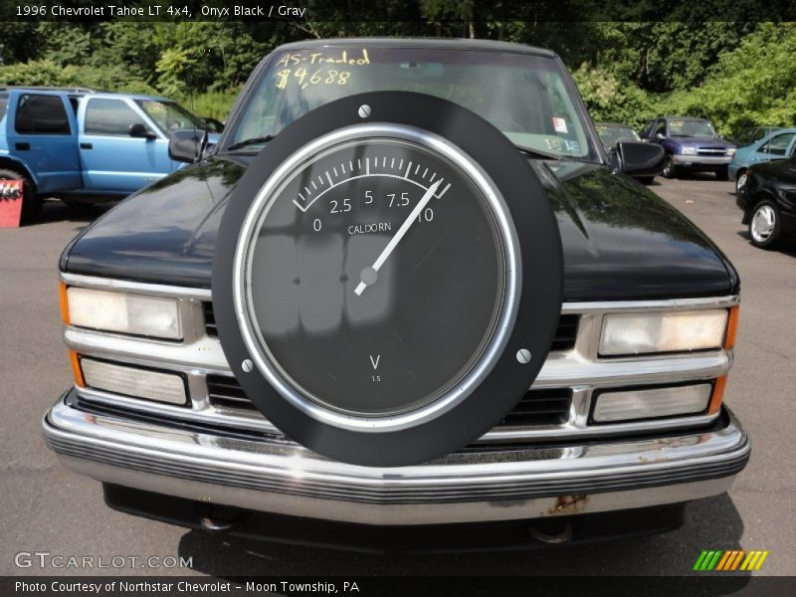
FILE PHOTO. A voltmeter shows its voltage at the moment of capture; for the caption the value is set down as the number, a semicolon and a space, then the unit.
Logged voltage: 9.5; V
